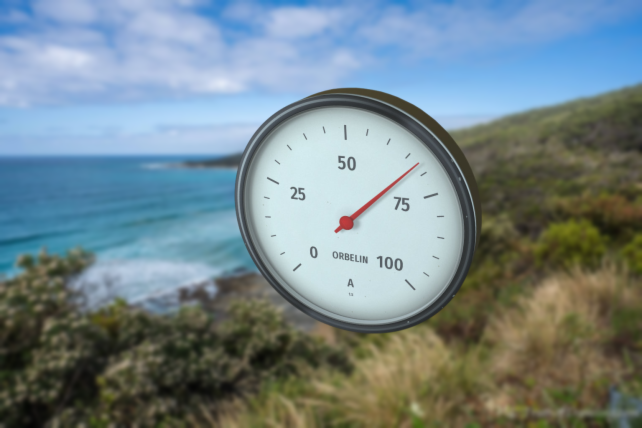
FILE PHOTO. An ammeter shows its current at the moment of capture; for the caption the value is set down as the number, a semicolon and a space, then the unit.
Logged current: 67.5; A
